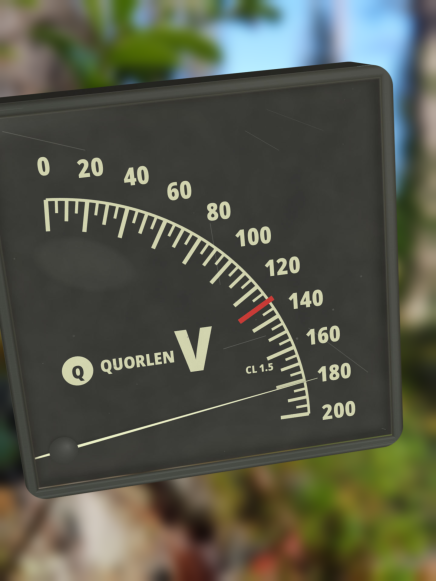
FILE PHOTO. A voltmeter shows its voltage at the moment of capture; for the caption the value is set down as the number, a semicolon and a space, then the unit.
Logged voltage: 180; V
